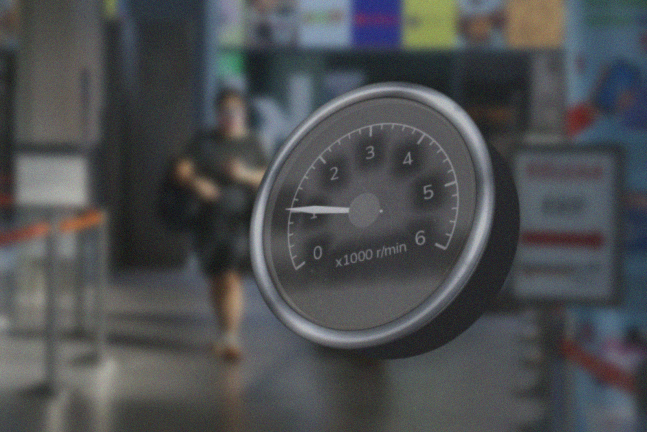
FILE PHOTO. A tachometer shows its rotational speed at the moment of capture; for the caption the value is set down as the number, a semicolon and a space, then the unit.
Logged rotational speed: 1000; rpm
